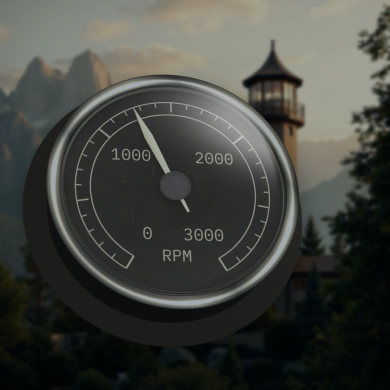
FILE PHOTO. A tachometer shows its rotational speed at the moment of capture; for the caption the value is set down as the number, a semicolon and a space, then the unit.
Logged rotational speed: 1250; rpm
